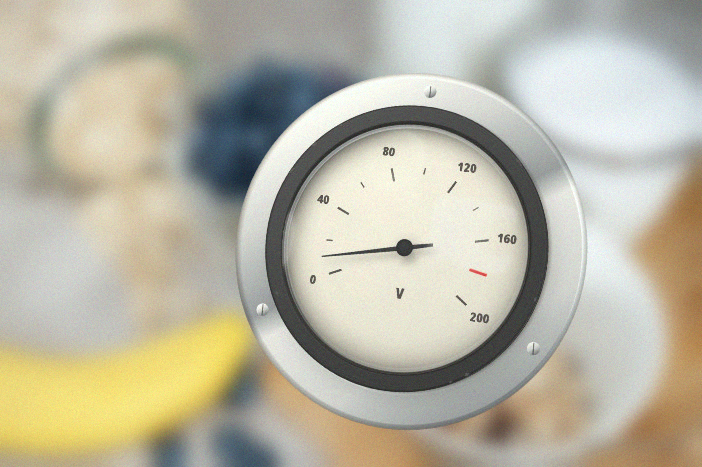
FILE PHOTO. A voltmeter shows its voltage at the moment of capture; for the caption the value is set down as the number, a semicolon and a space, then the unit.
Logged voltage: 10; V
